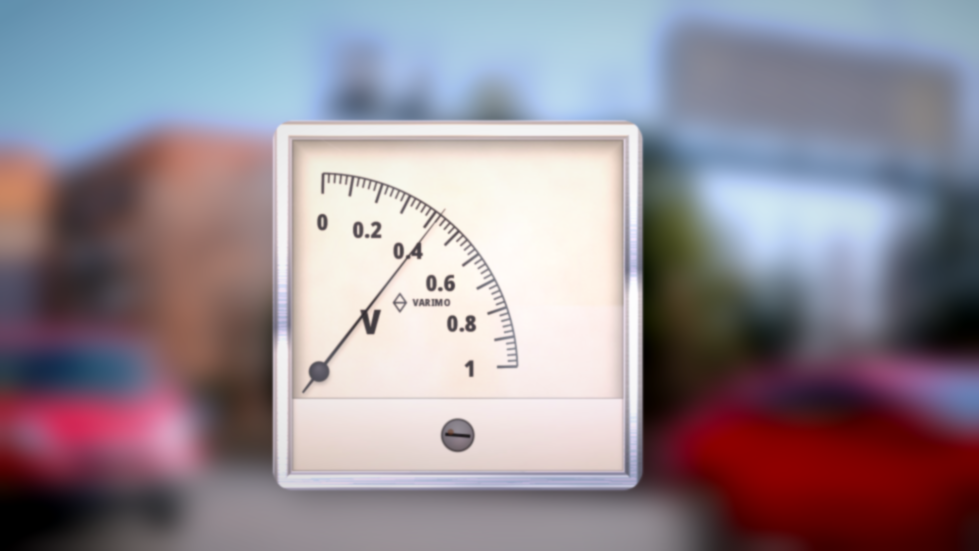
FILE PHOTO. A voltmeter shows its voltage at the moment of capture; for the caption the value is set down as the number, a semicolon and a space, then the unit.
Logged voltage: 0.42; V
